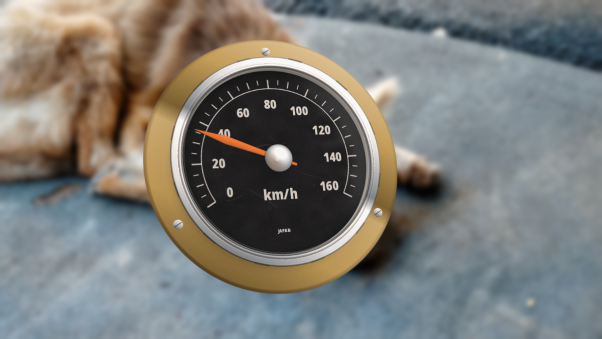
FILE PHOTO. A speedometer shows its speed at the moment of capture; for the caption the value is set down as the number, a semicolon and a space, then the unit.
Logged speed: 35; km/h
